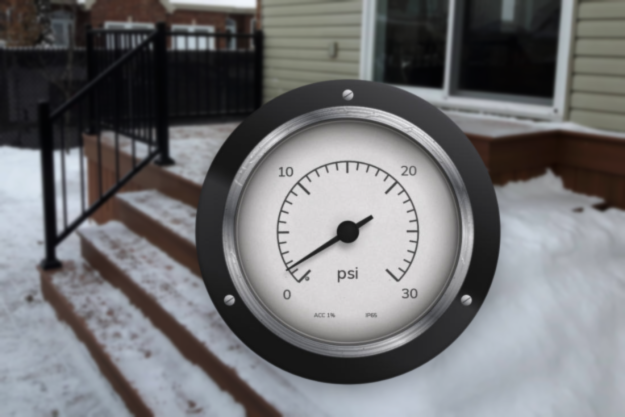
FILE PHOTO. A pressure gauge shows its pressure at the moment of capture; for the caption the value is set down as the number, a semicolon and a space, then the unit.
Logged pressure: 1.5; psi
